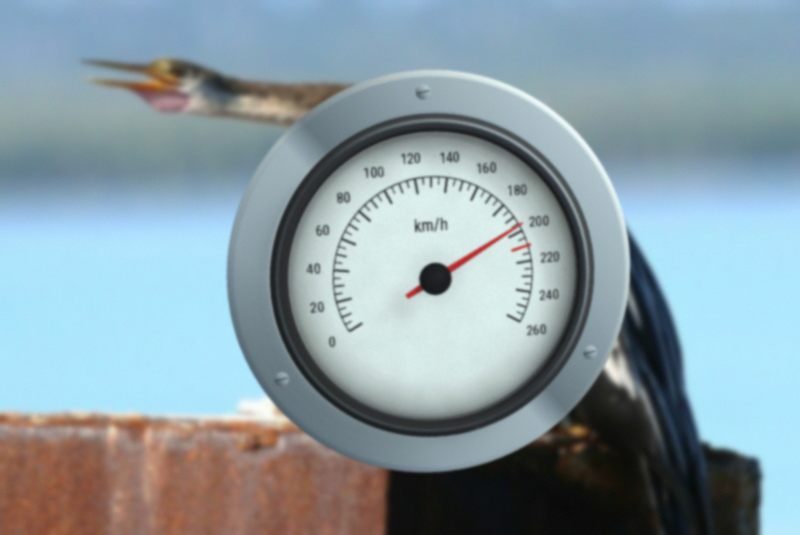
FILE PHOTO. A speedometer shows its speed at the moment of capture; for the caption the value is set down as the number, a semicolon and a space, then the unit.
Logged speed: 195; km/h
